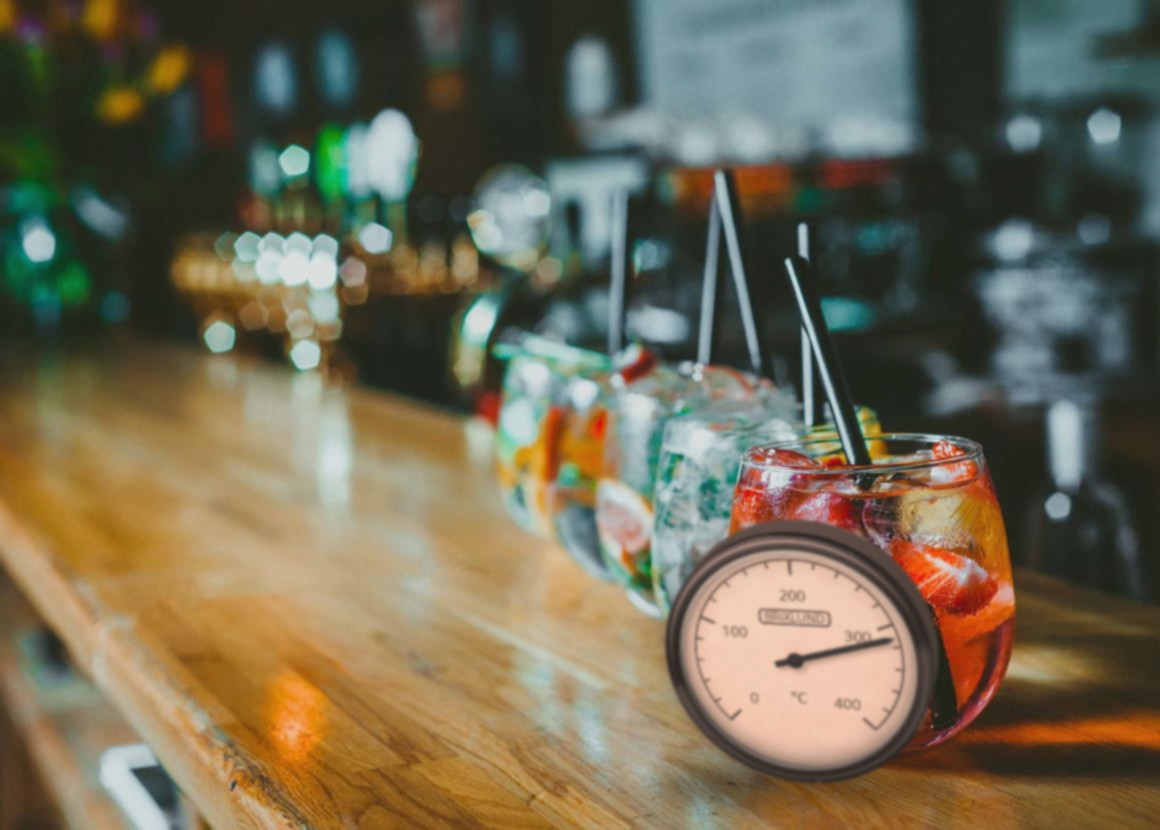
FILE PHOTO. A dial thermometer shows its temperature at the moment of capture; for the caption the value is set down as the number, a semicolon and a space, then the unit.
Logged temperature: 310; °C
